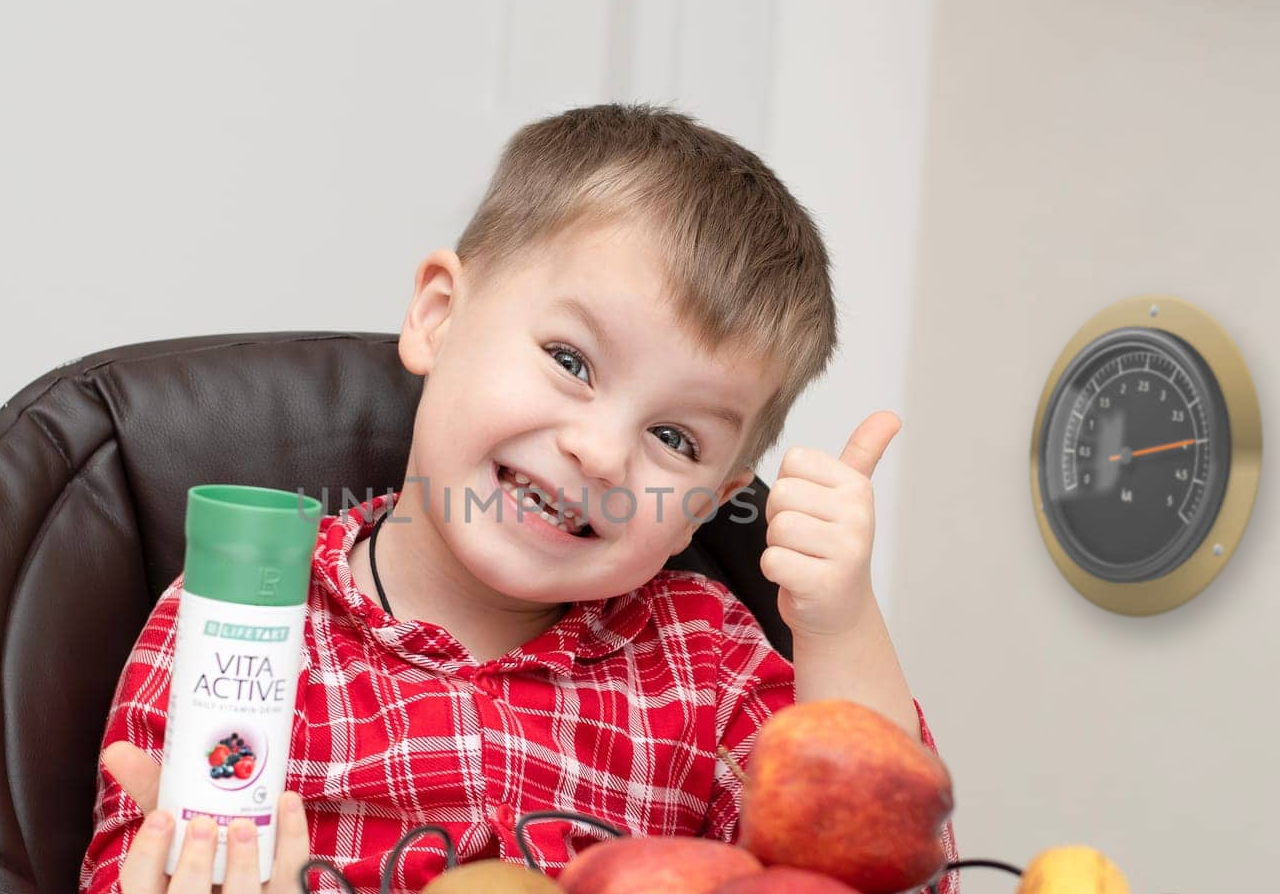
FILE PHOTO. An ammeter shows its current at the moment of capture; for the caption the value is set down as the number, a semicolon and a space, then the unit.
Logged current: 4; kA
